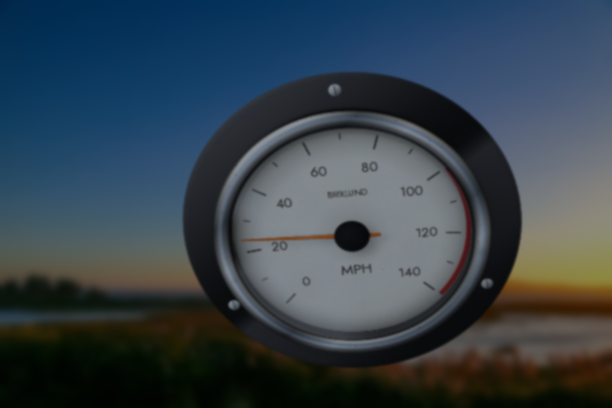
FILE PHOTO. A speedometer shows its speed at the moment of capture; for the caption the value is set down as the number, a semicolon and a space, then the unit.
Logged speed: 25; mph
